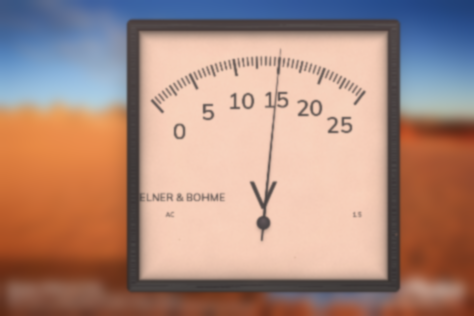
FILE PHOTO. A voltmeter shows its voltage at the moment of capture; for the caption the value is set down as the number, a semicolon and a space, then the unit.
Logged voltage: 15; V
